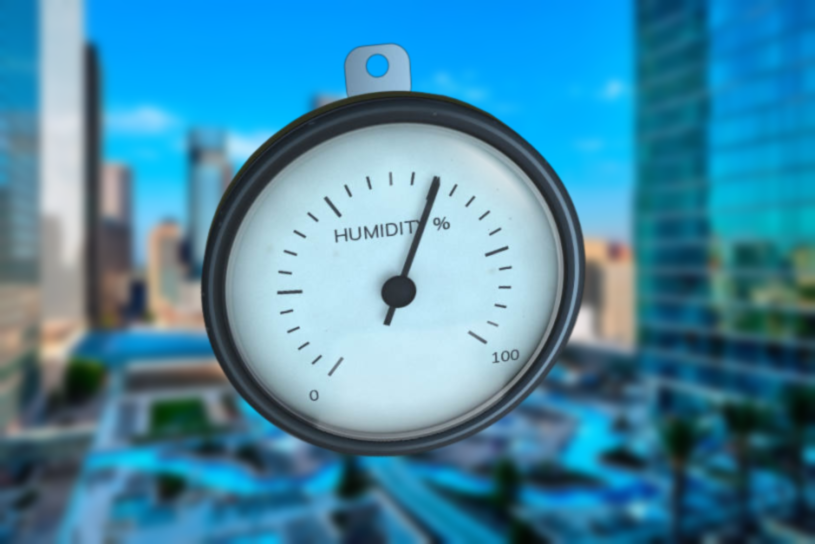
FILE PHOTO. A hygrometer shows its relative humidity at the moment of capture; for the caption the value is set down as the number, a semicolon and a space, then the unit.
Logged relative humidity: 60; %
